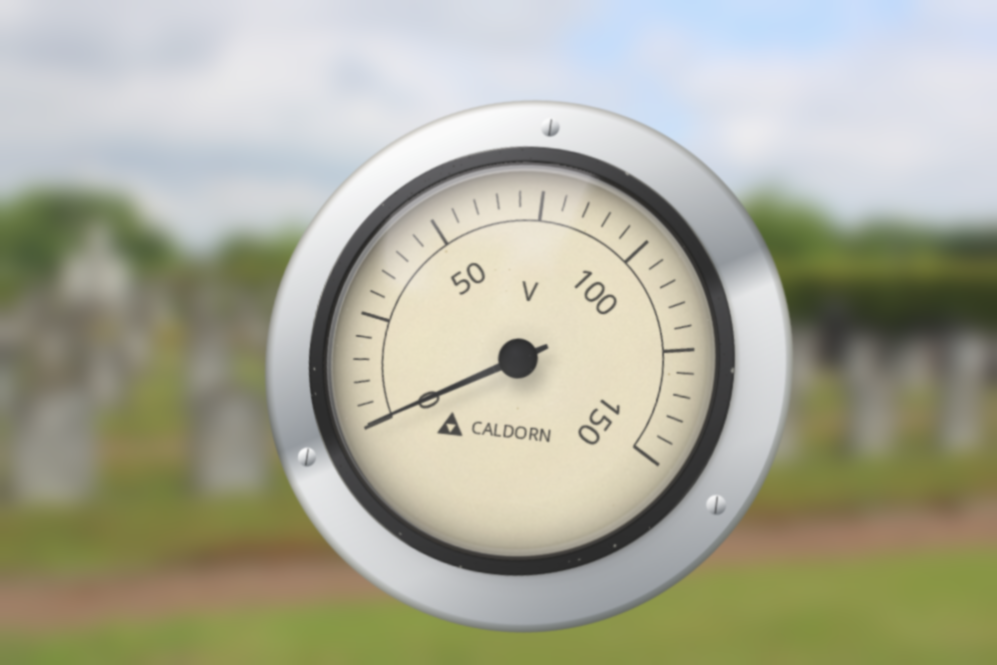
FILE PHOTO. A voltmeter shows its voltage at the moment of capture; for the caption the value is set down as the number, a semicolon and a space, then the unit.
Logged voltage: 0; V
